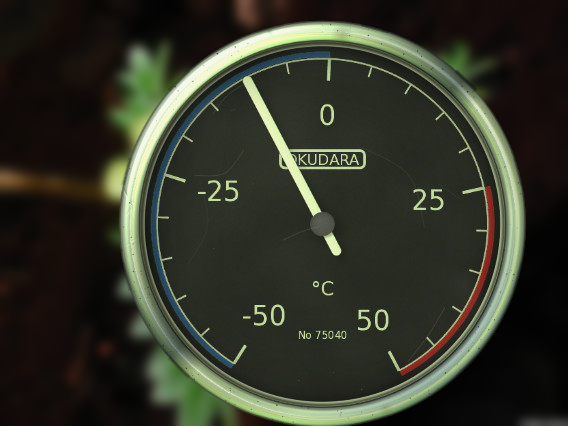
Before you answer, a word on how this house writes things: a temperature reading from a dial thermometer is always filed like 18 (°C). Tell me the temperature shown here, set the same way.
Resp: -10 (°C)
